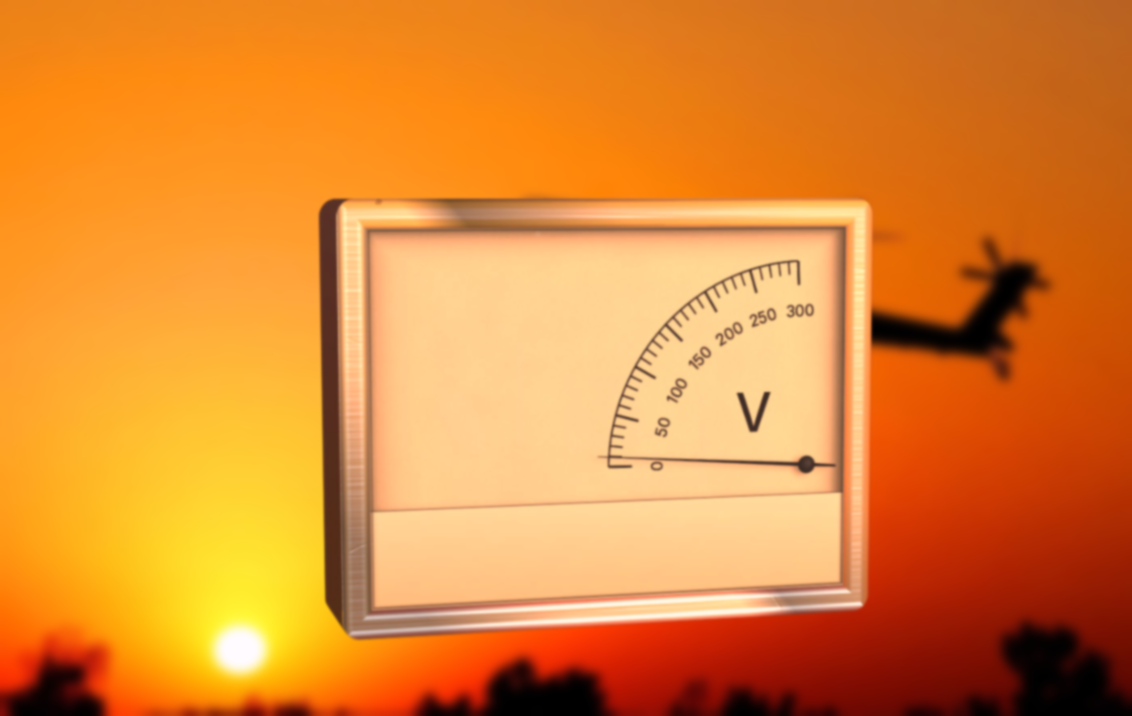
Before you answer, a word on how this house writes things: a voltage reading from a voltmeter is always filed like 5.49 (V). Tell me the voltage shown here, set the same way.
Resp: 10 (V)
